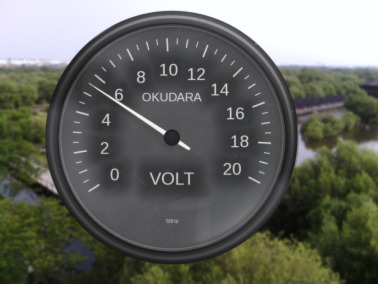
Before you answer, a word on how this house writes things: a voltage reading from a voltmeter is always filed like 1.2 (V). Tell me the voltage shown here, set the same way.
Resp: 5.5 (V)
